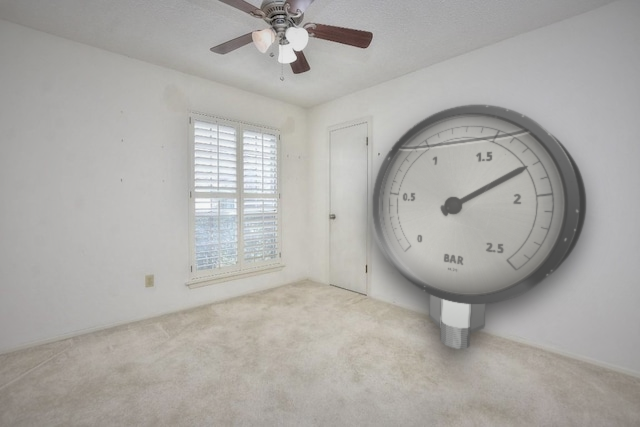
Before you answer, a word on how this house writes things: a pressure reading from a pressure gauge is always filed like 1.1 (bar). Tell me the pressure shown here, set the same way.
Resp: 1.8 (bar)
